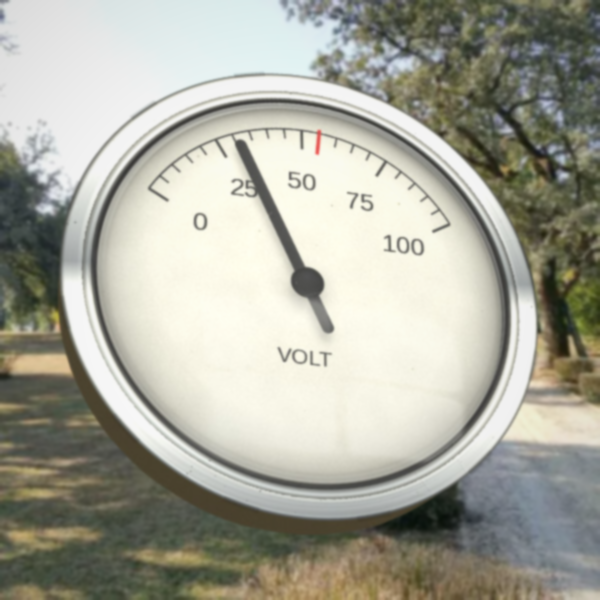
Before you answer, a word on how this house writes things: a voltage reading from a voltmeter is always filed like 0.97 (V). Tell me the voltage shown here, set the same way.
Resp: 30 (V)
